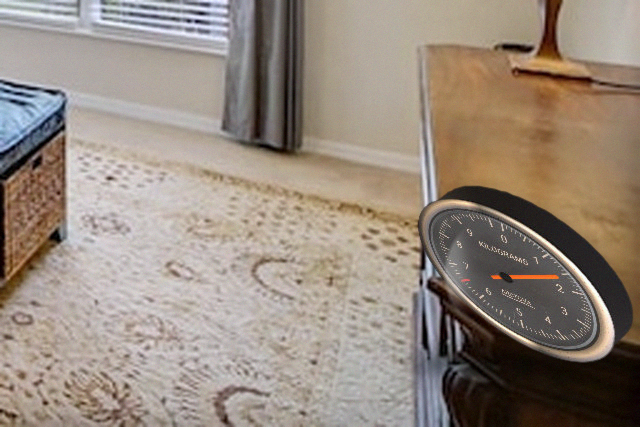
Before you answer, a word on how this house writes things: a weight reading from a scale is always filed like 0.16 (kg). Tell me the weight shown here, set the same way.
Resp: 1.5 (kg)
